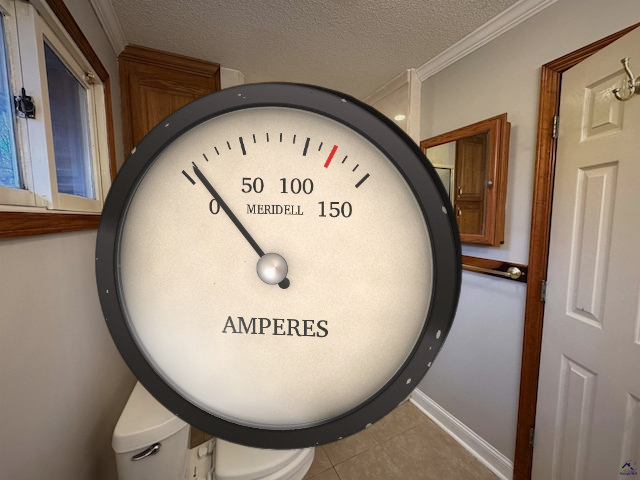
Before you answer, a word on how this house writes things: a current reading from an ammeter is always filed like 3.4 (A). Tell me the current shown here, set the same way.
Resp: 10 (A)
